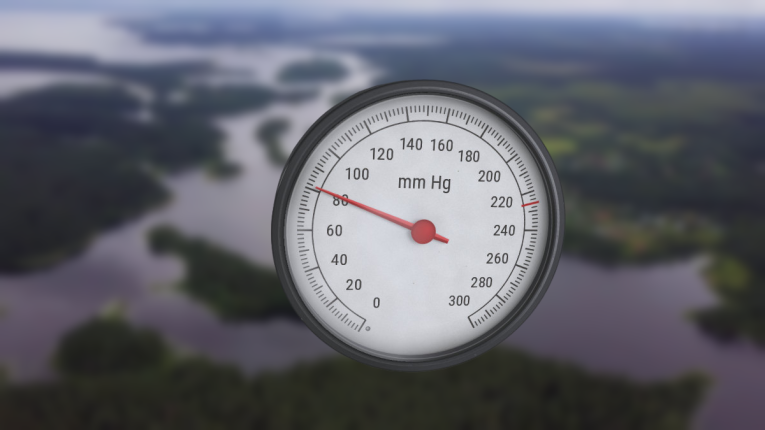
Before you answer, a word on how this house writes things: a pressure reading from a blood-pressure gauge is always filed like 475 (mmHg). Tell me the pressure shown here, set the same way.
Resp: 82 (mmHg)
